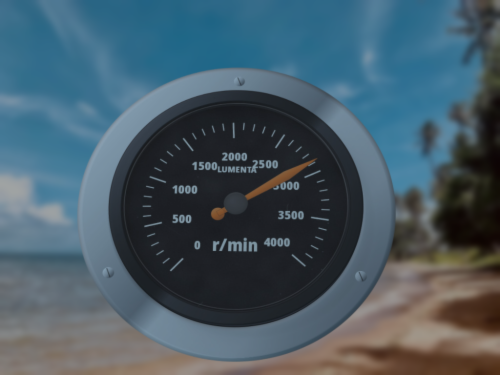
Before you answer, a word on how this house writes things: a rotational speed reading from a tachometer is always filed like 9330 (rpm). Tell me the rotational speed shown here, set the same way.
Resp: 2900 (rpm)
